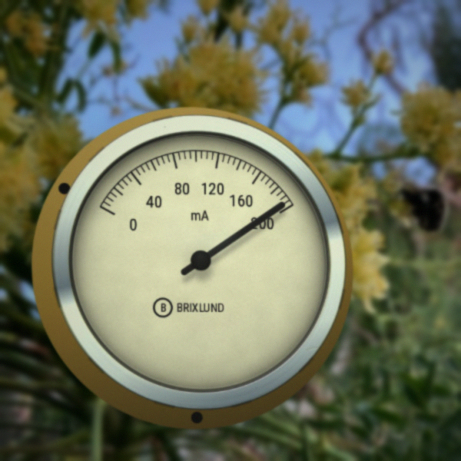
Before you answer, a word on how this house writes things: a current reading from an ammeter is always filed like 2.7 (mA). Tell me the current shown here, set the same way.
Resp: 195 (mA)
